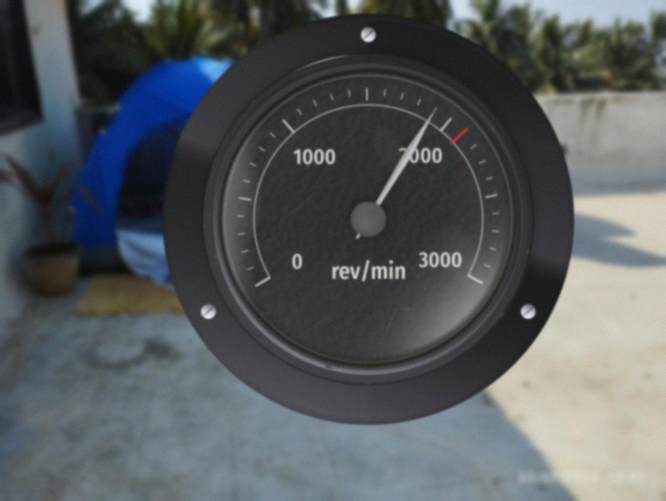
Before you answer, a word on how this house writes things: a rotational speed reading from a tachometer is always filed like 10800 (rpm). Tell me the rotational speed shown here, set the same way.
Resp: 1900 (rpm)
